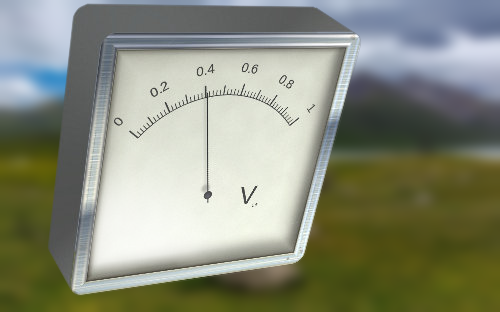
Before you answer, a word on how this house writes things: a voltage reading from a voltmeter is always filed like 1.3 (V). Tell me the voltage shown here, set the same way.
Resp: 0.4 (V)
